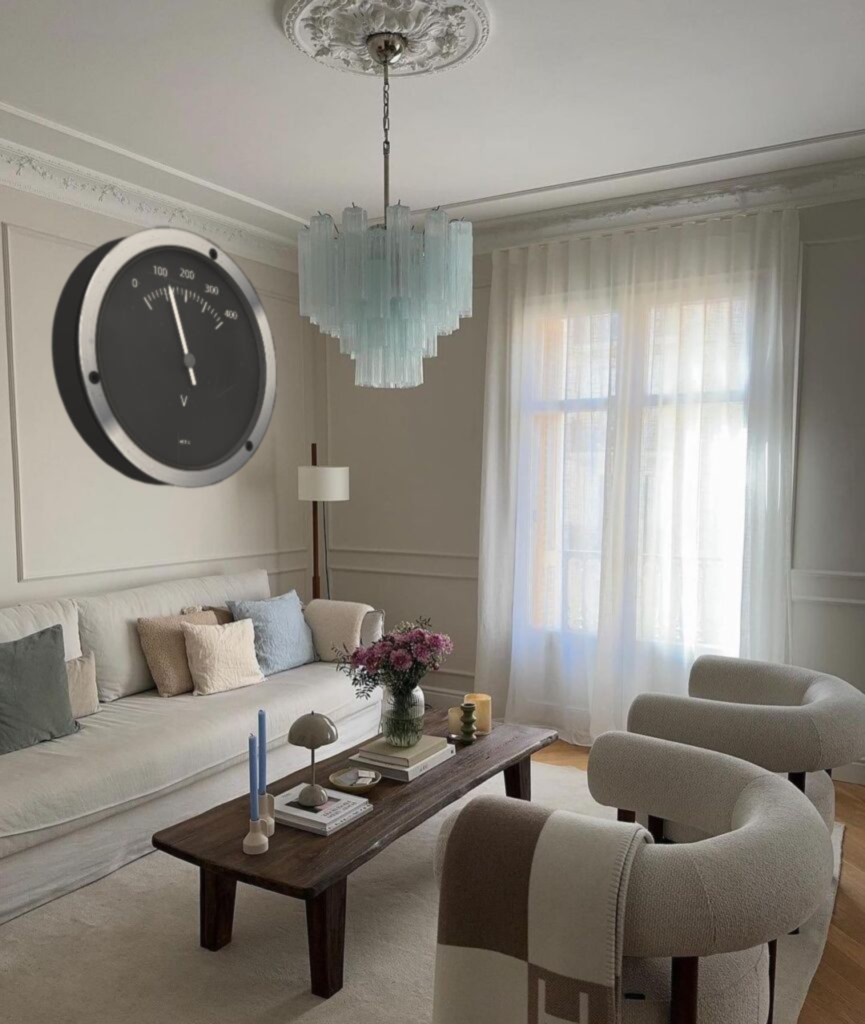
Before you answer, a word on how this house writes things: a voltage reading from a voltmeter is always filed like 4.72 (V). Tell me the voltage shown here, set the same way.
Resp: 100 (V)
